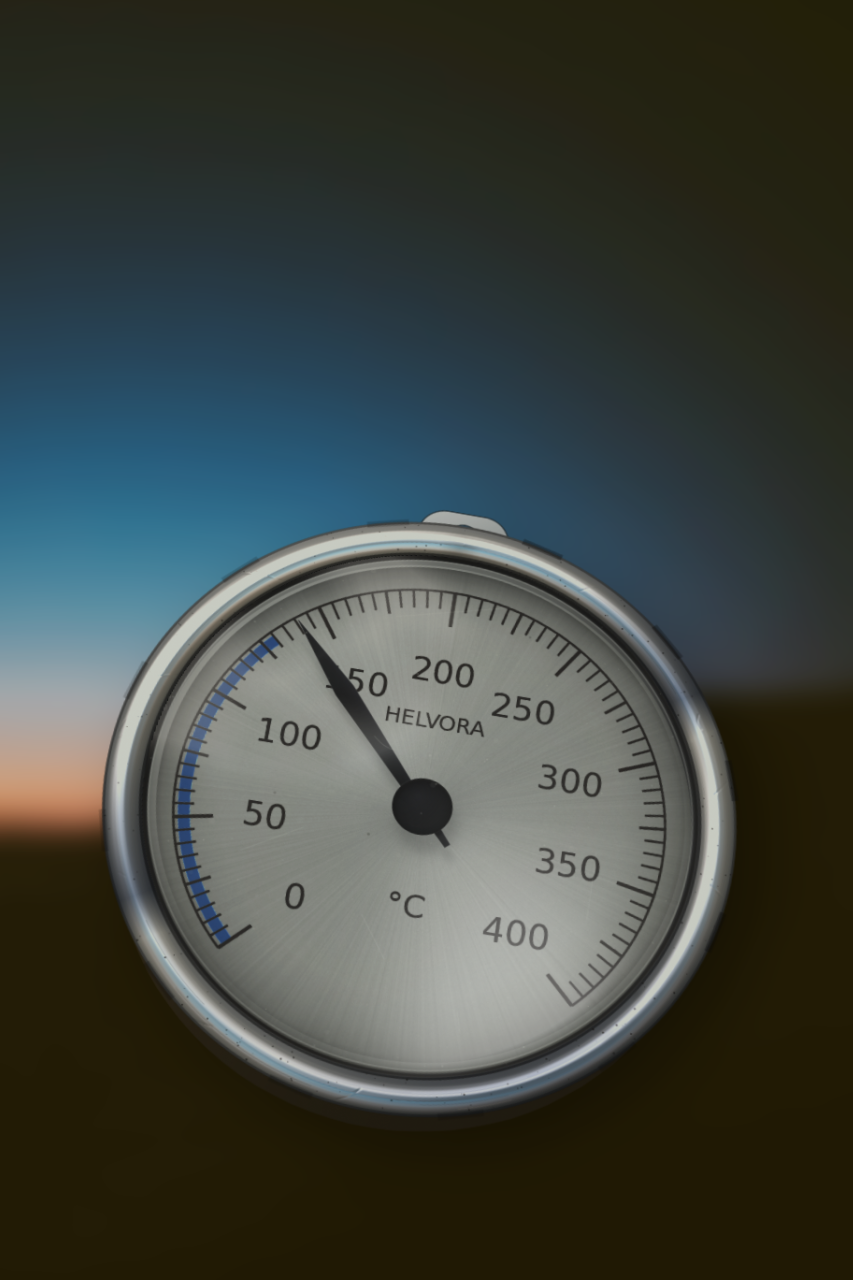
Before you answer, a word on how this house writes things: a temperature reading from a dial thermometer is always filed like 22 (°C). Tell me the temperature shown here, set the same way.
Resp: 140 (°C)
